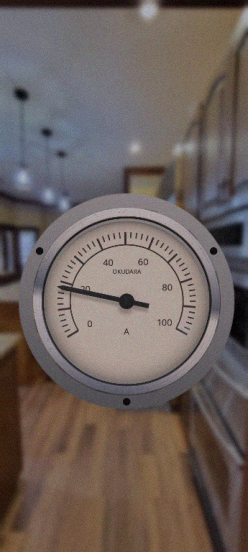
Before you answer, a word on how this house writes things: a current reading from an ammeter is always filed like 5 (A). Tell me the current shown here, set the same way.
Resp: 18 (A)
